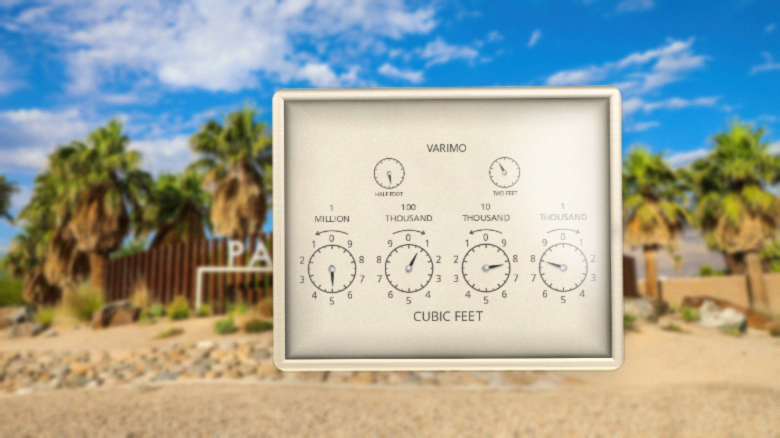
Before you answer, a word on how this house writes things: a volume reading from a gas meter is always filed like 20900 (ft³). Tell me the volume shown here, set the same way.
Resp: 507800 (ft³)
